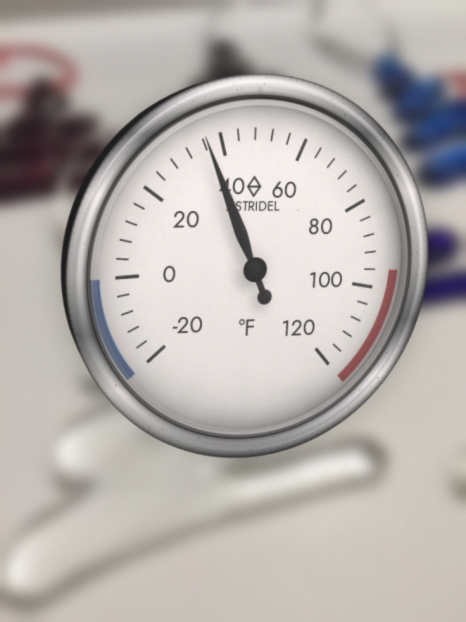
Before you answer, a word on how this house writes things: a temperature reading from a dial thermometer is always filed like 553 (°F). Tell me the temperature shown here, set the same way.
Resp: 36 (°F)
